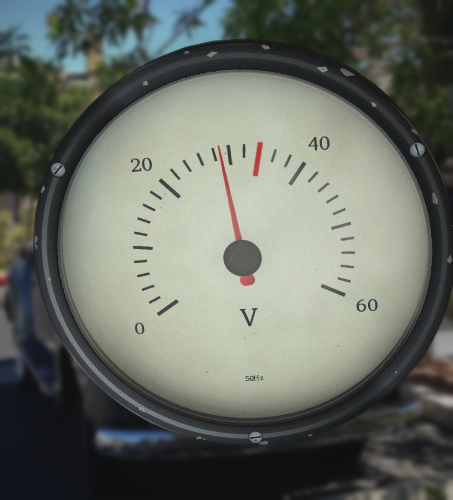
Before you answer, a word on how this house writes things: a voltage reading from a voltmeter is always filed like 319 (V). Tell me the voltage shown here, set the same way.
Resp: 29 (V)
